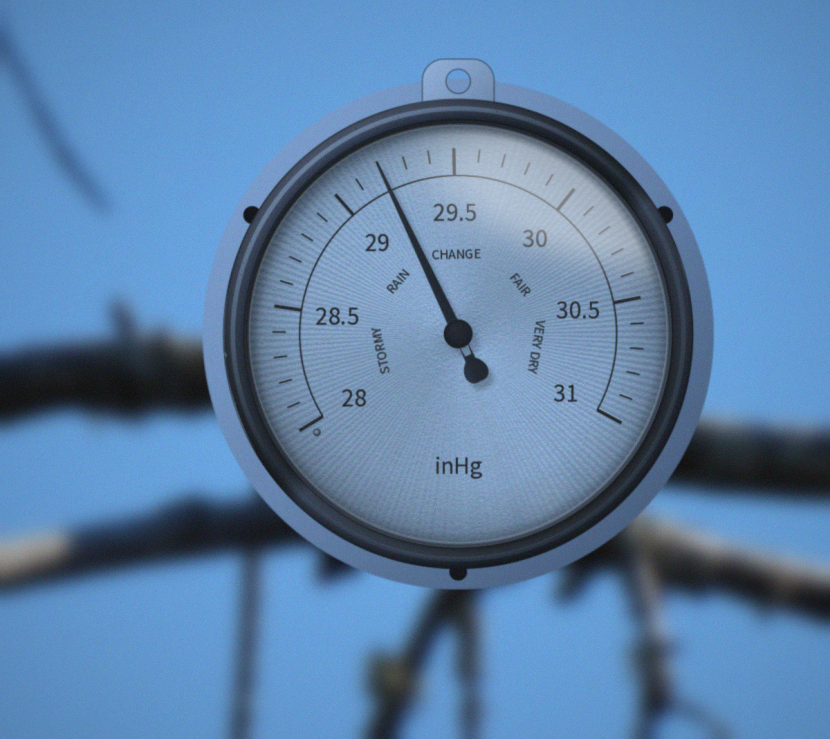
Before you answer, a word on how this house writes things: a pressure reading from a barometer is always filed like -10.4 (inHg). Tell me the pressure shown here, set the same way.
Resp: 29.2 (inHg)
